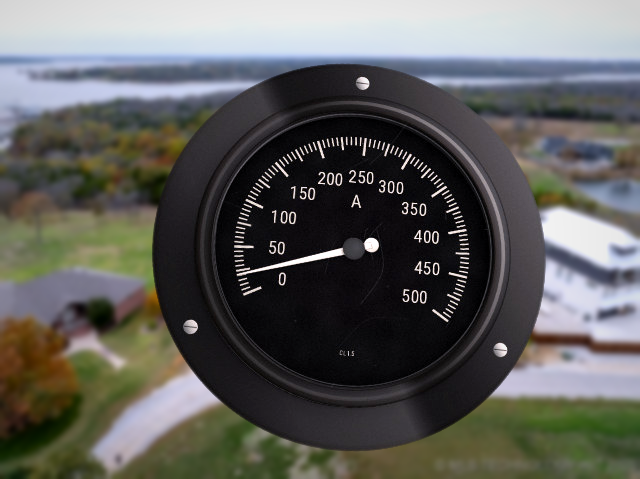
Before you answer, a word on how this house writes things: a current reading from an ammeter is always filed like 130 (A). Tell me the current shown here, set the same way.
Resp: 20 (A)
